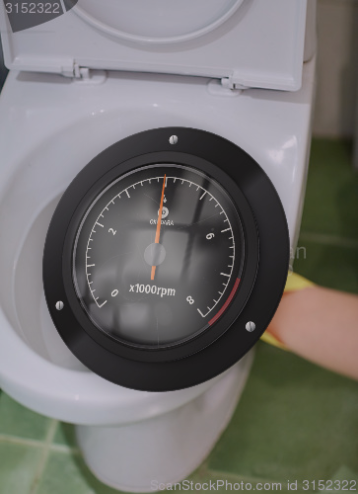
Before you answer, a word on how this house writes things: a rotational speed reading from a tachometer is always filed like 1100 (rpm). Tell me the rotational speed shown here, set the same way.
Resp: 4000 (rpm)
